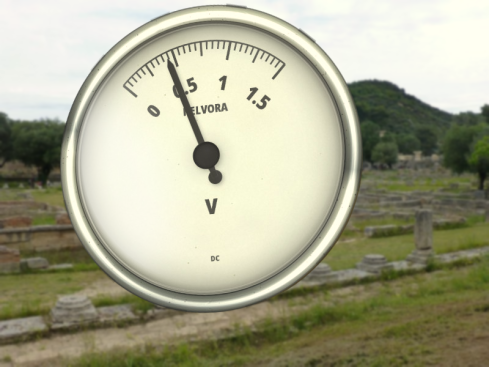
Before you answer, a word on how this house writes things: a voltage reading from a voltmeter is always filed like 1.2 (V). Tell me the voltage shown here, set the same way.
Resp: 0.45 (V)
